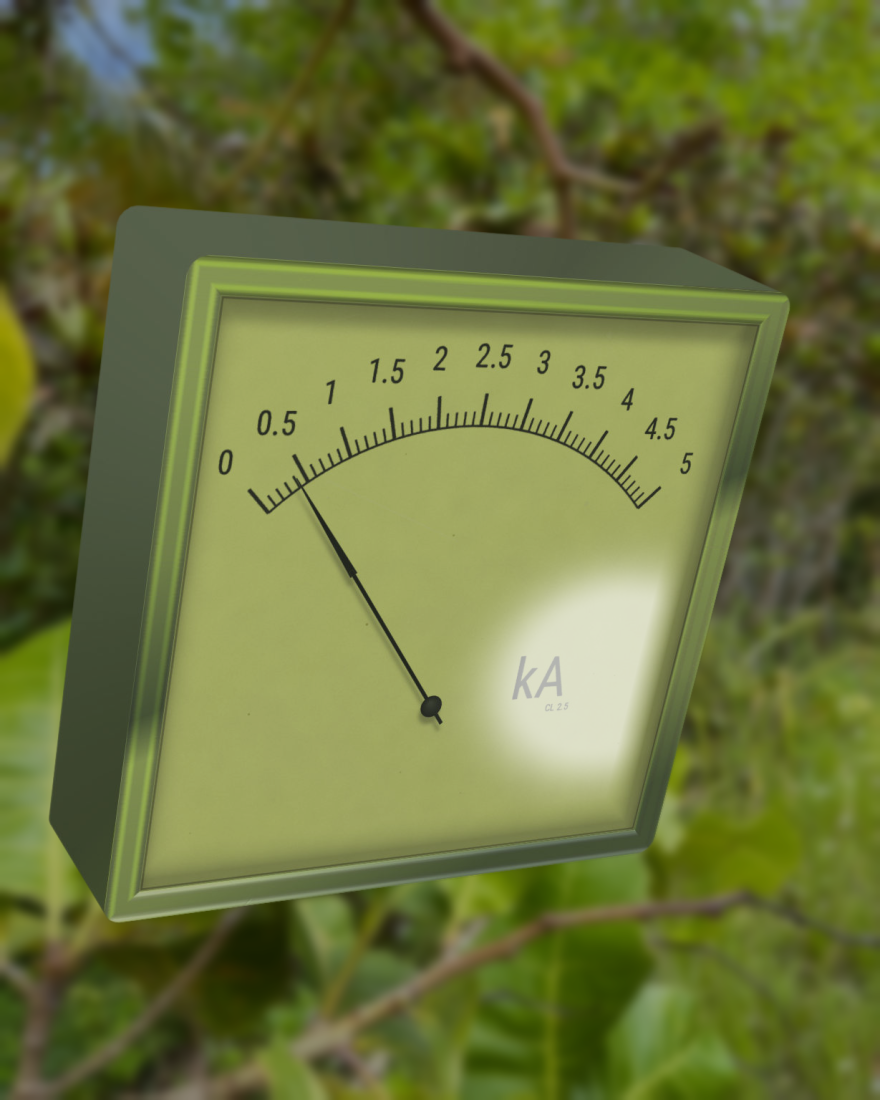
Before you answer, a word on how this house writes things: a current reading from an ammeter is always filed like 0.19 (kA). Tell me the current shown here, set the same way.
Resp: 0.4 (kA)
